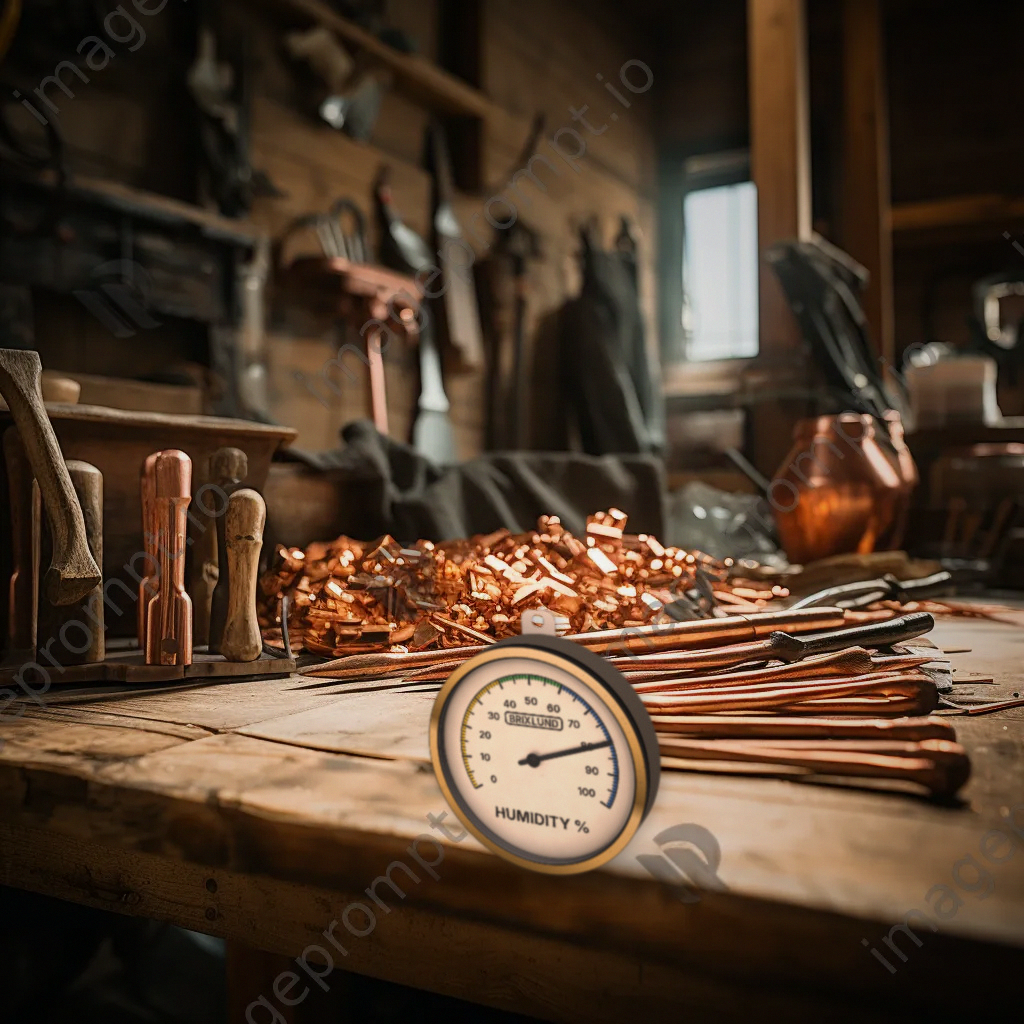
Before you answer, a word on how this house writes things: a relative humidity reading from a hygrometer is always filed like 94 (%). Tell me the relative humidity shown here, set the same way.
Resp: 80 (%)
